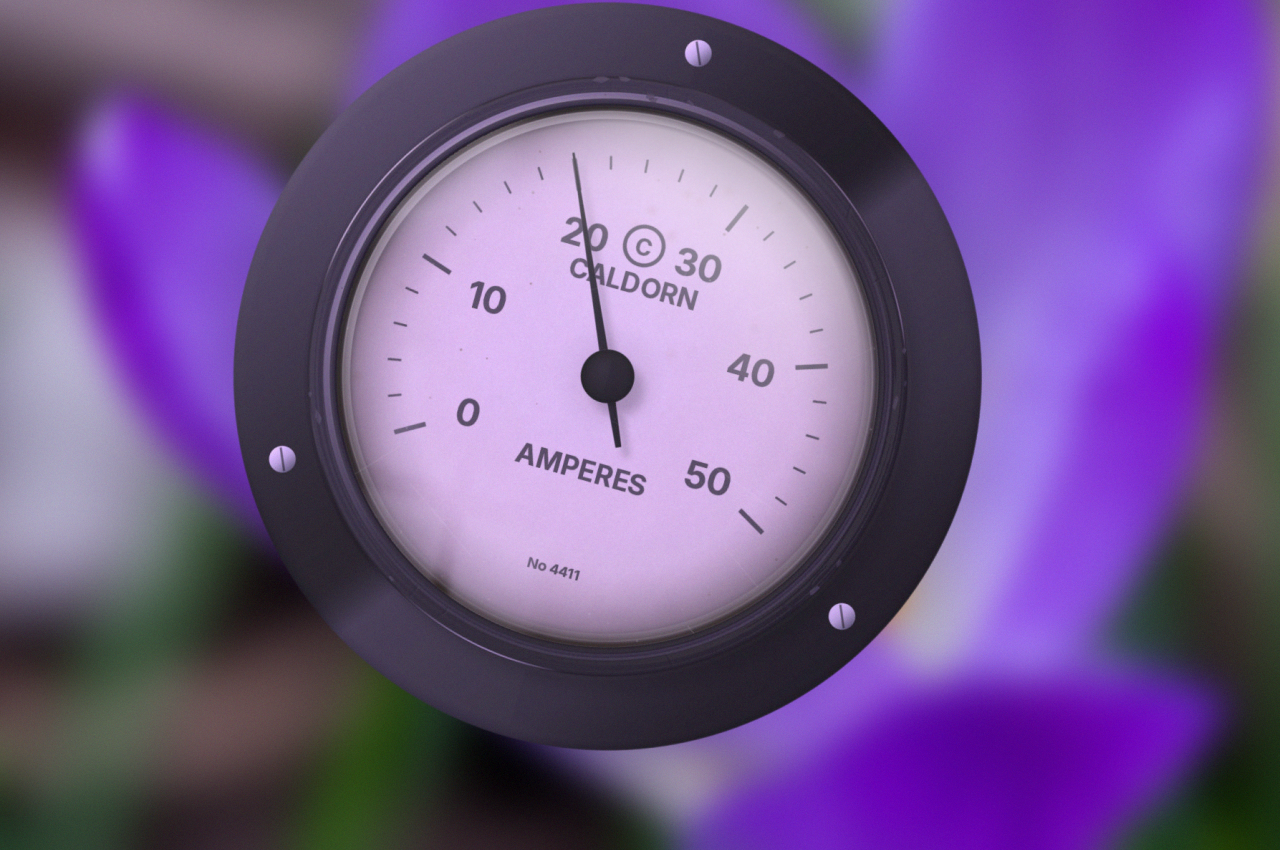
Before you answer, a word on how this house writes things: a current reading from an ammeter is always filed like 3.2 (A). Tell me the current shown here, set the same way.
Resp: 20 (A)
